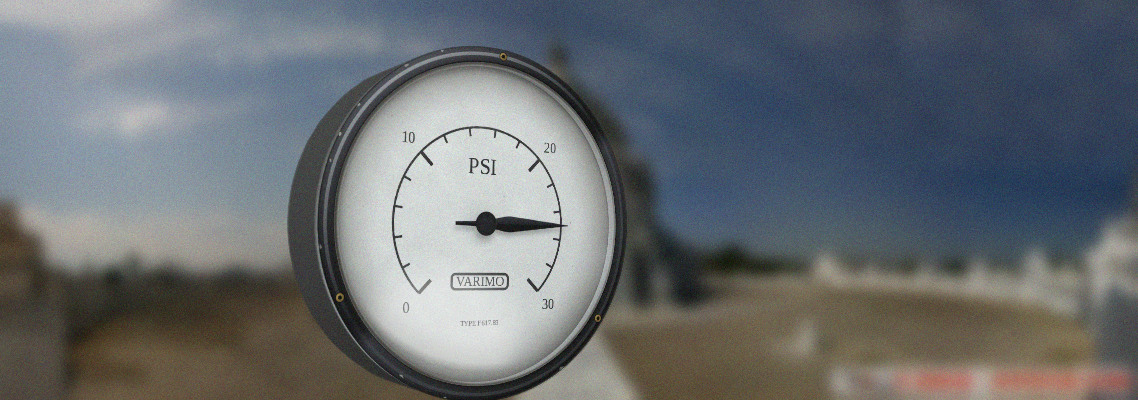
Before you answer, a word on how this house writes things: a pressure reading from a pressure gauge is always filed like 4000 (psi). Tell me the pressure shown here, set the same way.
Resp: 25 (psi)
